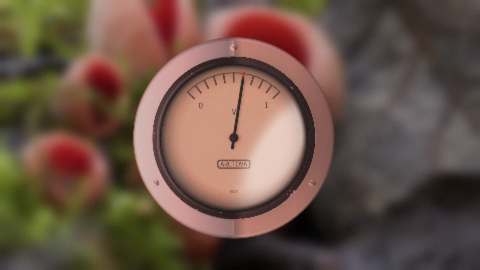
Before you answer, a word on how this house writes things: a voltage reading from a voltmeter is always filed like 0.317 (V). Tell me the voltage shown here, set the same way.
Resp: 0.6 (V)
